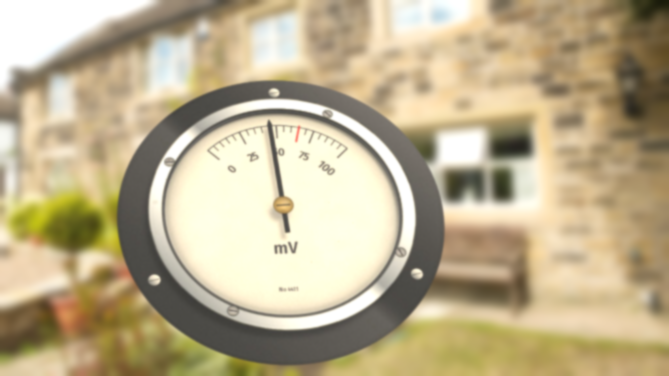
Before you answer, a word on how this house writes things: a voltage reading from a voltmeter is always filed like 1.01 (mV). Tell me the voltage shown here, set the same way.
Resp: 45 (mV)
